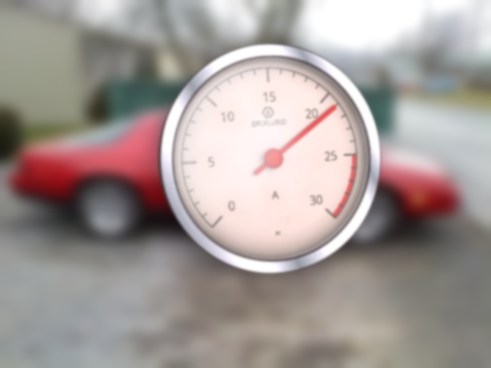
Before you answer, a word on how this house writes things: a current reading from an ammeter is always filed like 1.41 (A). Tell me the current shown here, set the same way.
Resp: 21 (A)
